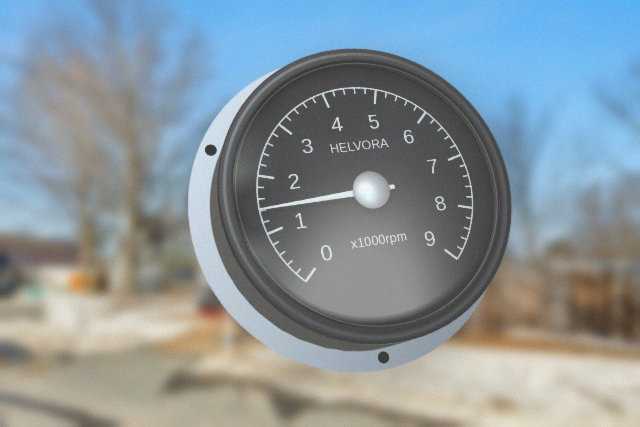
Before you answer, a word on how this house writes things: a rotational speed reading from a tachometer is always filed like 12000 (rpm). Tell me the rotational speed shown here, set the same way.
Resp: 1400 (rpm)
